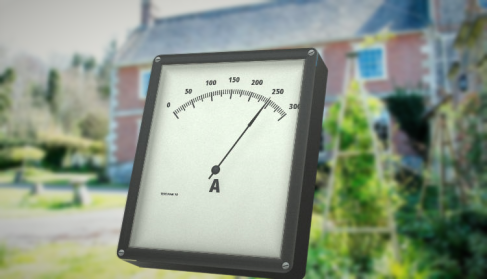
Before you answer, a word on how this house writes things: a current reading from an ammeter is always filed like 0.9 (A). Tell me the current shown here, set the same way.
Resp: 250 (A)
